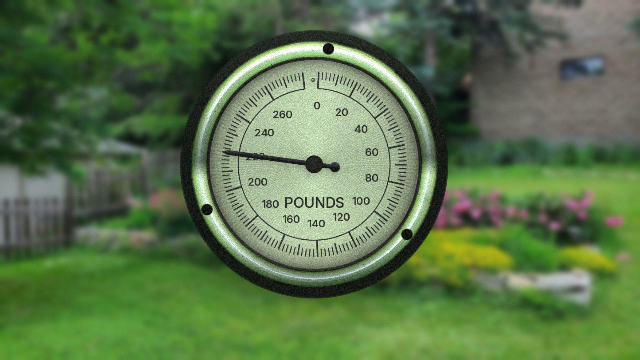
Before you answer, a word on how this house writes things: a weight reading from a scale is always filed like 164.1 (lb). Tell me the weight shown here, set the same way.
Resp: 220 (lb)
